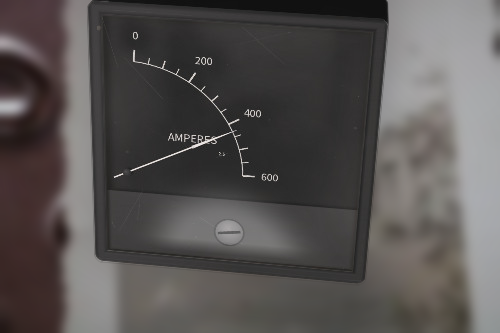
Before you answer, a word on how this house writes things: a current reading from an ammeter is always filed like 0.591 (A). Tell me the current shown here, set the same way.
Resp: 425 (A)
